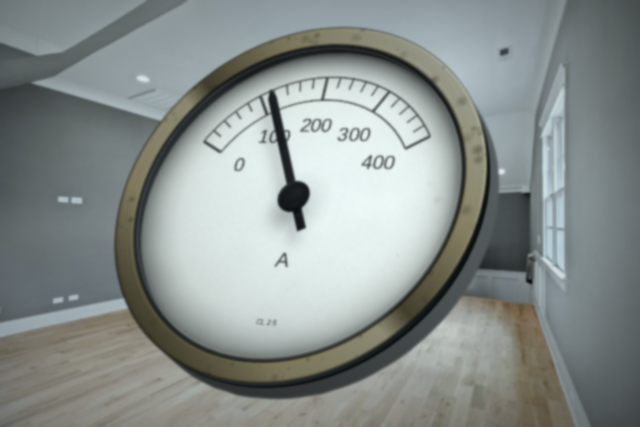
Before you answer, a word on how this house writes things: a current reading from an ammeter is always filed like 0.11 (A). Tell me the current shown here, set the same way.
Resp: 120 (A)
